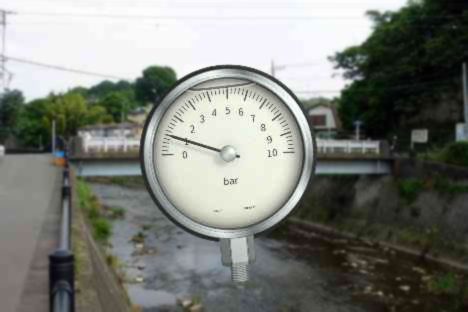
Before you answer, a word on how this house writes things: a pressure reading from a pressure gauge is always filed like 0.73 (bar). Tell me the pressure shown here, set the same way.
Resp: 1 (bar)
